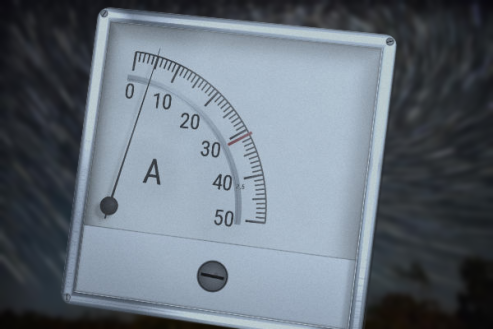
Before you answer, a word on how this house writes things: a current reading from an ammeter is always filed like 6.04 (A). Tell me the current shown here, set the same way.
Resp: 5 (A)
